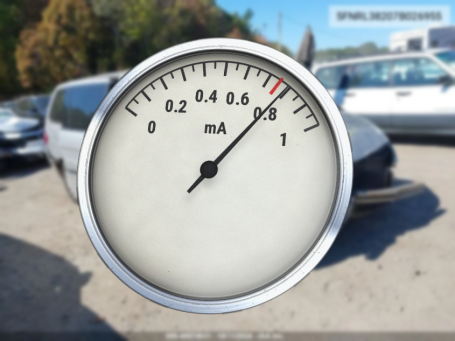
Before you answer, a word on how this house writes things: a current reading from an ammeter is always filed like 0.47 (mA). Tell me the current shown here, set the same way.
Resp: 0.8 (mA)
